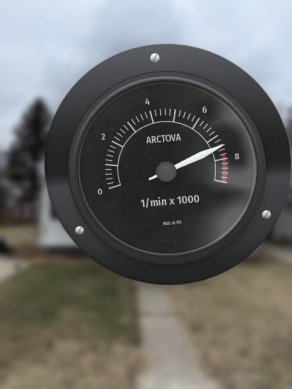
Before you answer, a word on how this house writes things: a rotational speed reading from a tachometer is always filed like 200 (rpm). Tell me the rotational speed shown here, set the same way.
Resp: 7400 (rpm)
